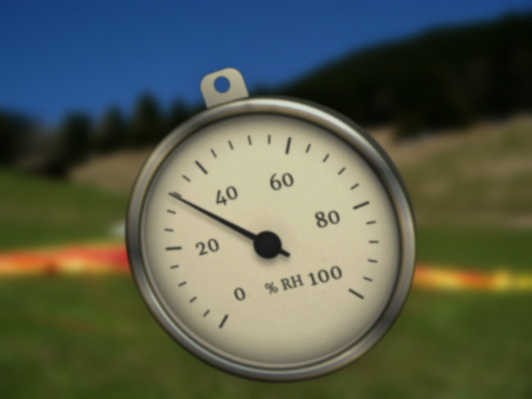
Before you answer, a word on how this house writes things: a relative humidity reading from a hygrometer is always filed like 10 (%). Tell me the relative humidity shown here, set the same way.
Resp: 32 (%)
